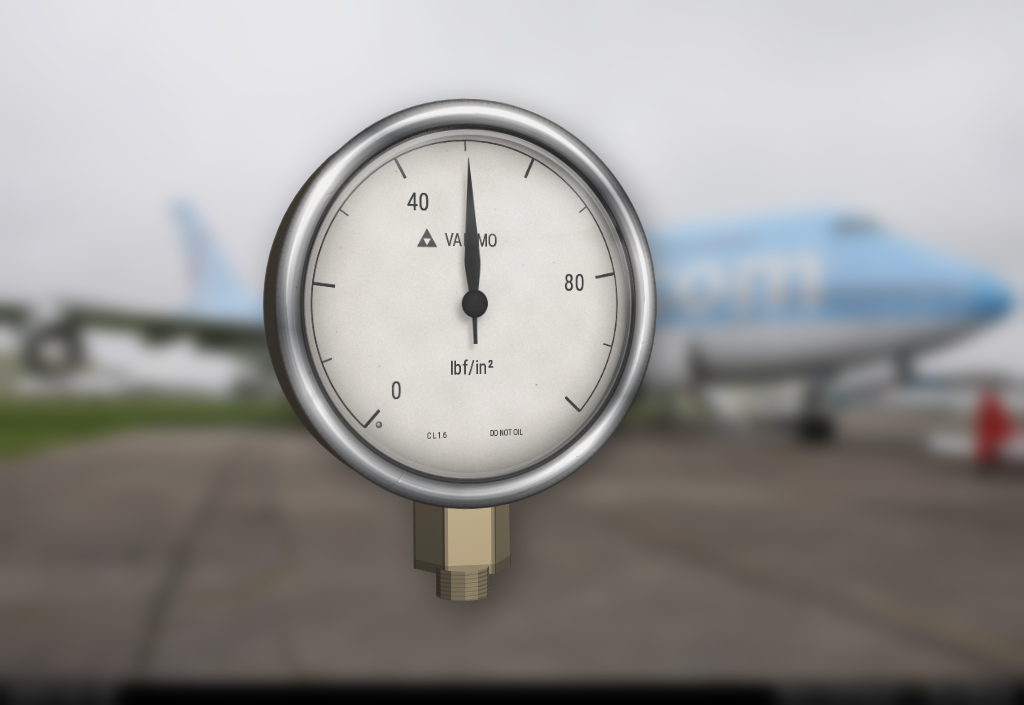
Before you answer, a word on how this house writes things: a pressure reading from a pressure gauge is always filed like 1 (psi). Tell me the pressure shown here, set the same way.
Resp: 50 (psi)
